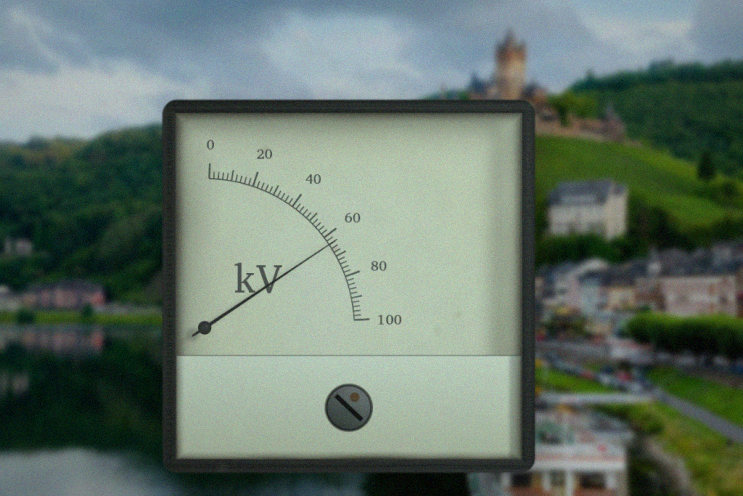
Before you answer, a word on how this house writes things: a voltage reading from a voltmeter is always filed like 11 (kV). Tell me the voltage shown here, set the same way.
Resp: 64 (kV)
